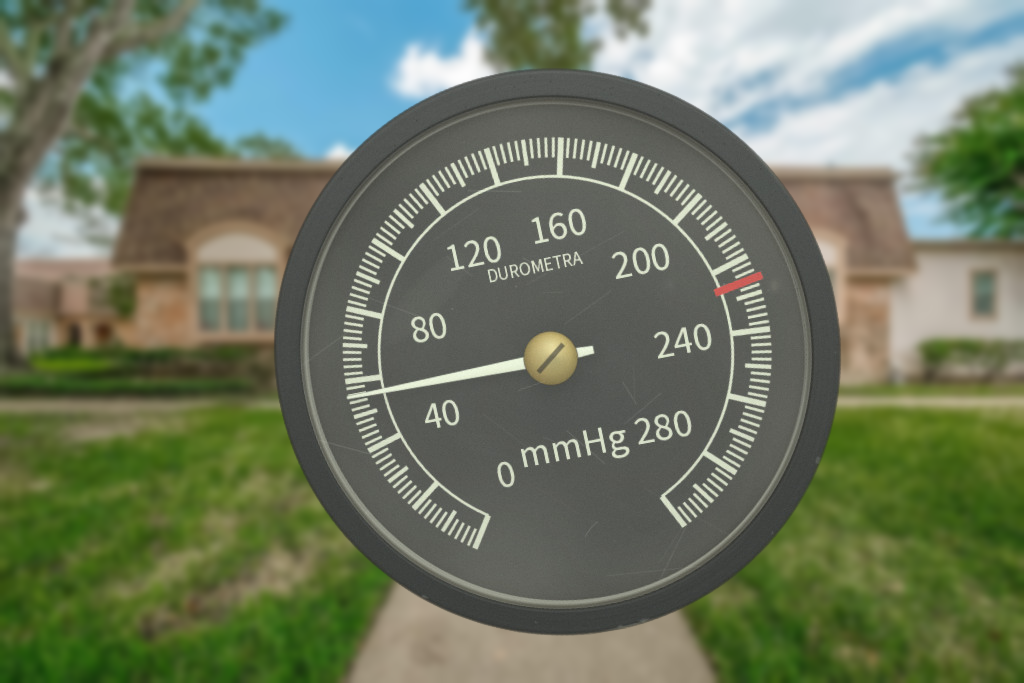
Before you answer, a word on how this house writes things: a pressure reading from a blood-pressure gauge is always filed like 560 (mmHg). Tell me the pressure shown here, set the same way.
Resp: 56 (mmHg)
